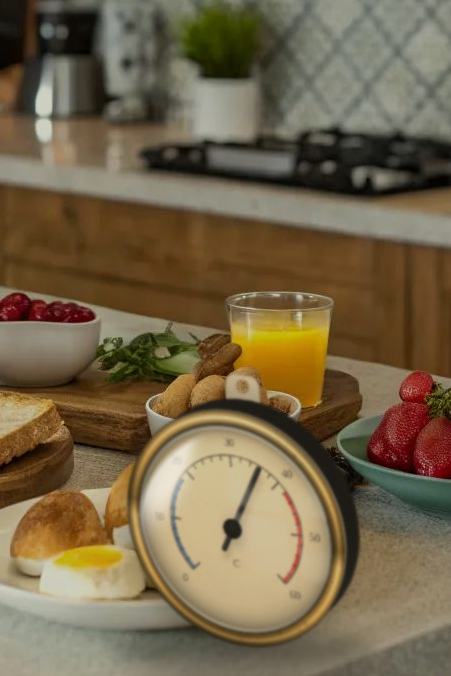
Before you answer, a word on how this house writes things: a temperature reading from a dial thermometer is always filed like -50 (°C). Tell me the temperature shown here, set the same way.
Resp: 36 (°C)
